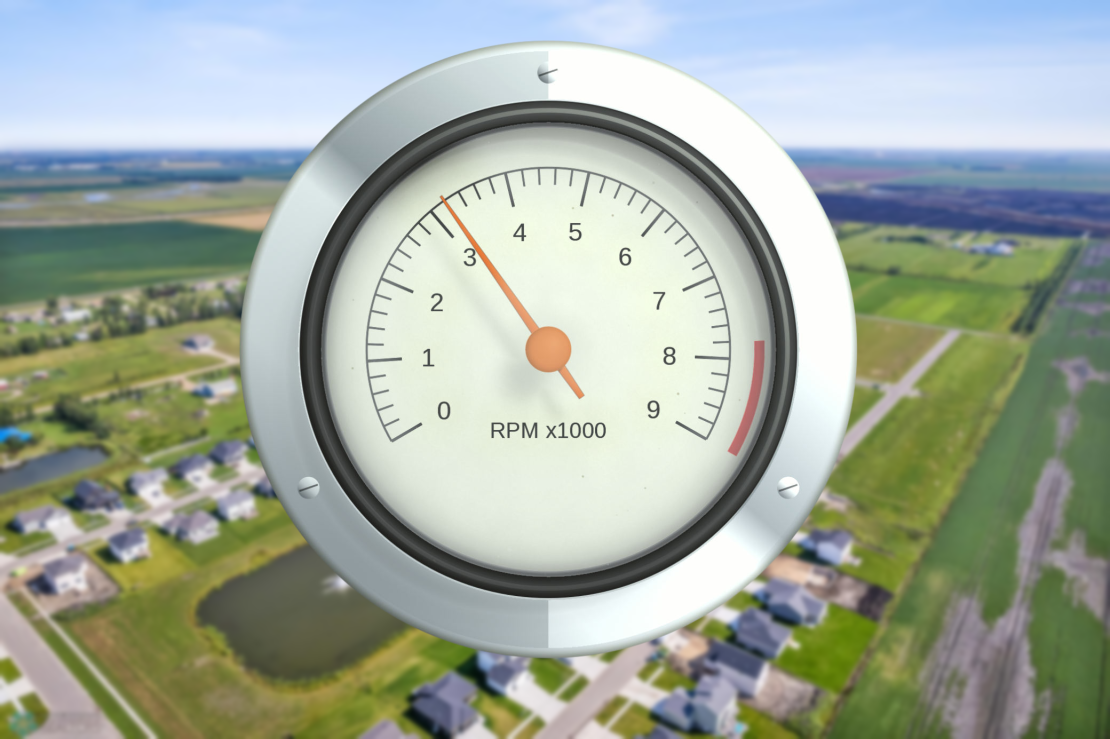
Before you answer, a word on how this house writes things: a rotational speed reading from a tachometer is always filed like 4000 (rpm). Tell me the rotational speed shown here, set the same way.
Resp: 3200 (rpm)
